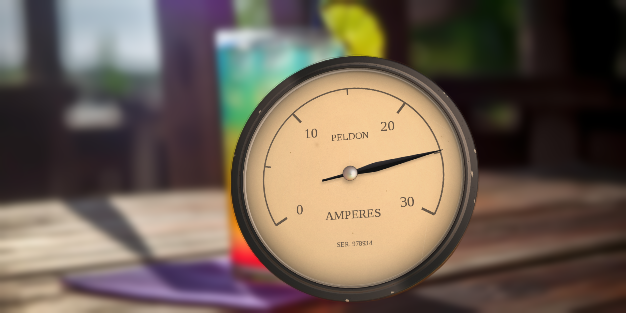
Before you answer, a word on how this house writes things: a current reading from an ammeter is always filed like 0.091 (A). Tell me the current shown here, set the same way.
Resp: 25 (A)
